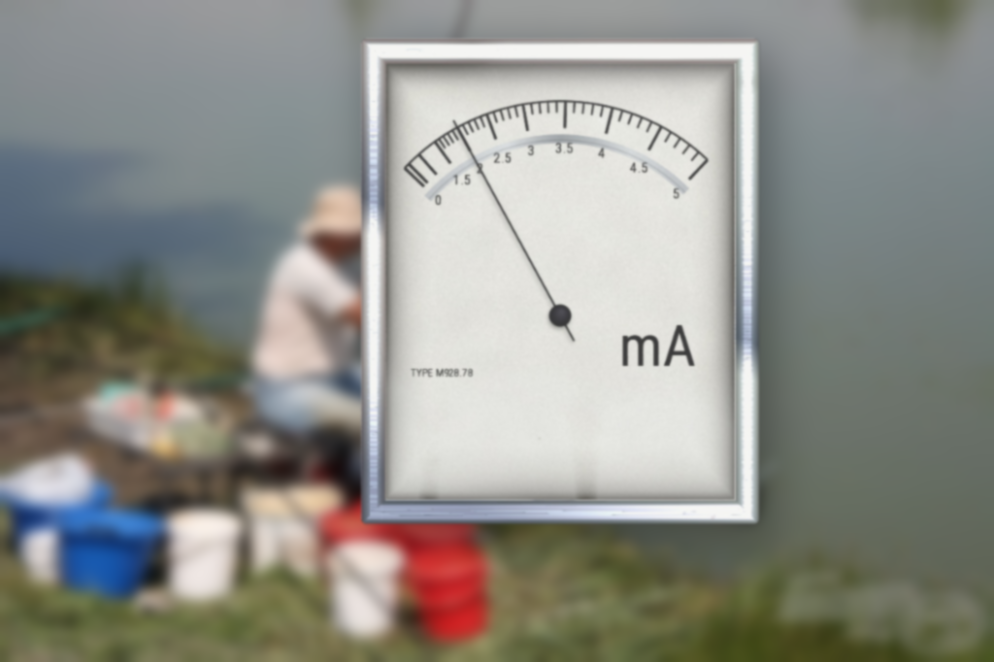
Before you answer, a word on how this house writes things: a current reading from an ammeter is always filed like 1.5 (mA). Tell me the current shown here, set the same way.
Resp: 2 (mA)
